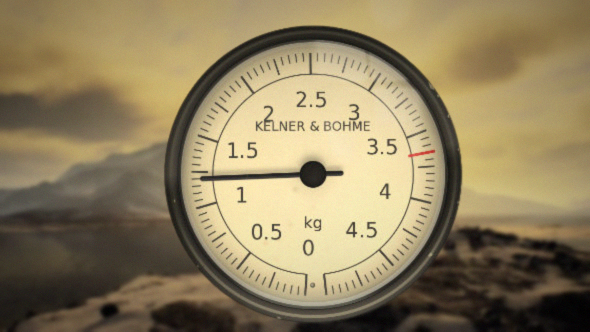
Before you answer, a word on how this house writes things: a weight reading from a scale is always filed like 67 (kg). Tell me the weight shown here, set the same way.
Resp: 1.2 (kg)
